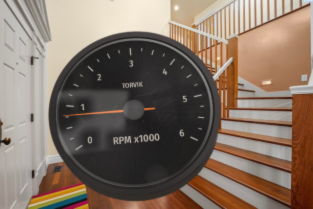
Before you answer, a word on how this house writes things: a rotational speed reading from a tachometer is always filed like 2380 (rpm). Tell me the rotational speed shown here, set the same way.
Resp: 750 (rpm)
